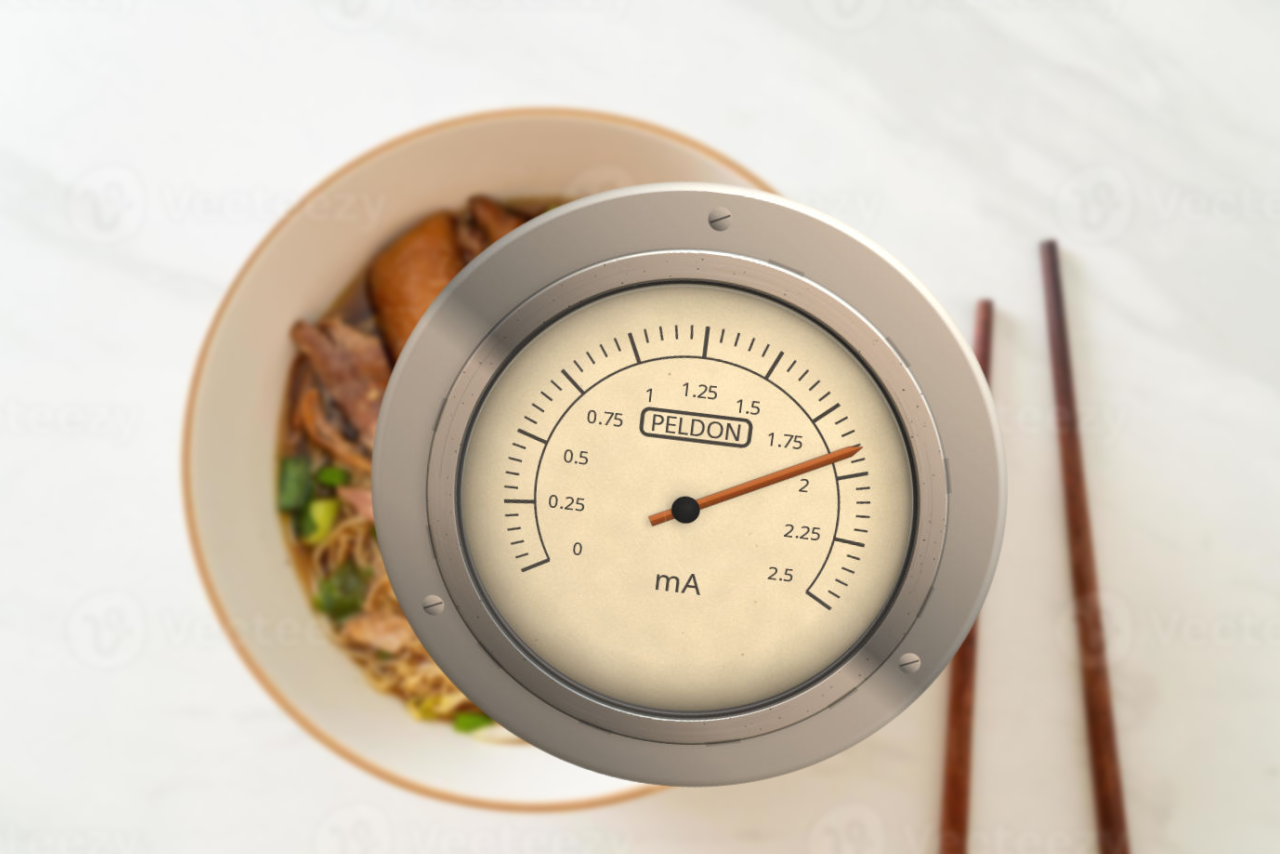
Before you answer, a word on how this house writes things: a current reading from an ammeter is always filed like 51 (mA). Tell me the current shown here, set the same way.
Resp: 1.9 (mA)
